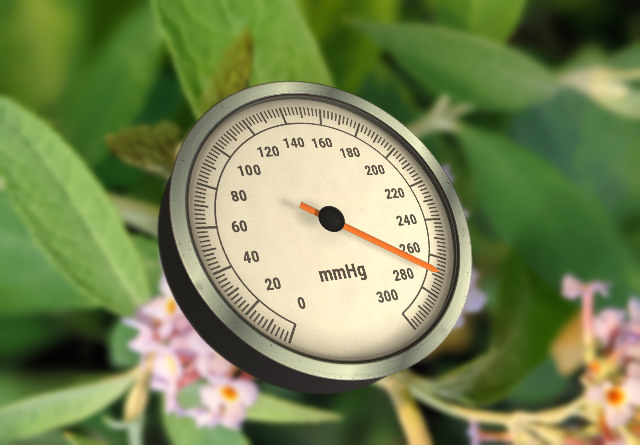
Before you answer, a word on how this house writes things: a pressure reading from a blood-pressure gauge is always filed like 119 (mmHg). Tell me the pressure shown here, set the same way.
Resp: 270 (mmHg)
